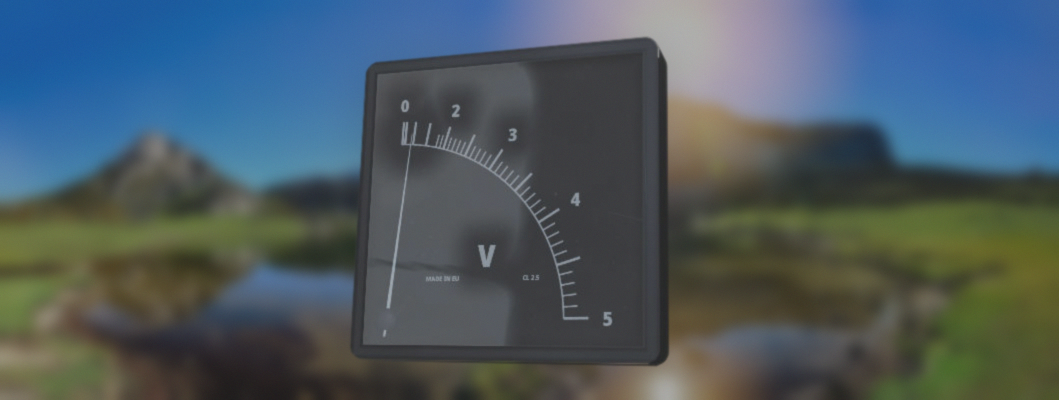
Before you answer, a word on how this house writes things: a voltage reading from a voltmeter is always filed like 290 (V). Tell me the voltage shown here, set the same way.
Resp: 1 (V)
